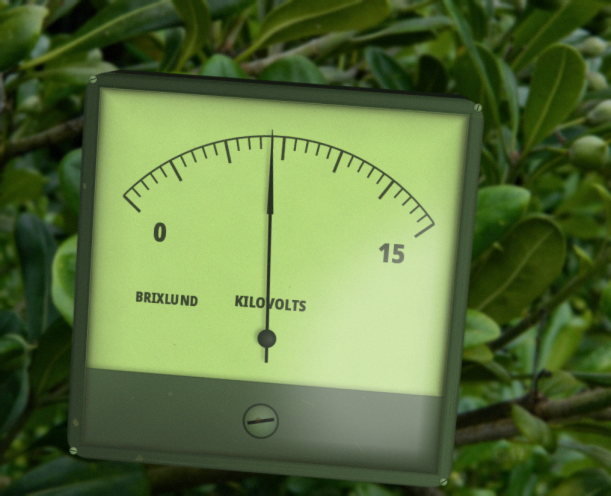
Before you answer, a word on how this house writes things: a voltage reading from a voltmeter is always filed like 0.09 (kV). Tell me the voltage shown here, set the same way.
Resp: 7 (kV)
